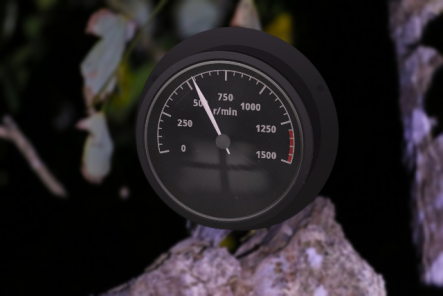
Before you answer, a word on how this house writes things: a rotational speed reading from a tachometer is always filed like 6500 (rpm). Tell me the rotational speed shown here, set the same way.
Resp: 550 (rpm)
